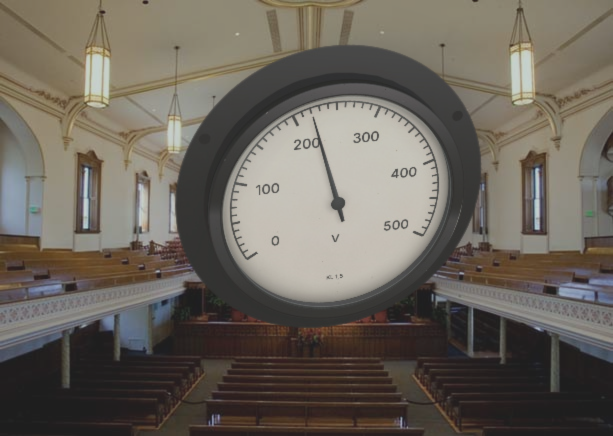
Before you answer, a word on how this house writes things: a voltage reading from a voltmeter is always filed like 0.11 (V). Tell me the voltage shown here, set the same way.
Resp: 220 (V)
